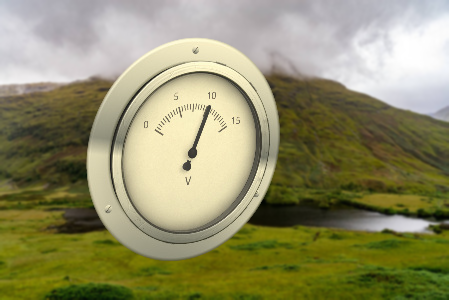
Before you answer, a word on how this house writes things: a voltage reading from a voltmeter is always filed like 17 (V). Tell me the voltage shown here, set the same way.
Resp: 10 (V)
